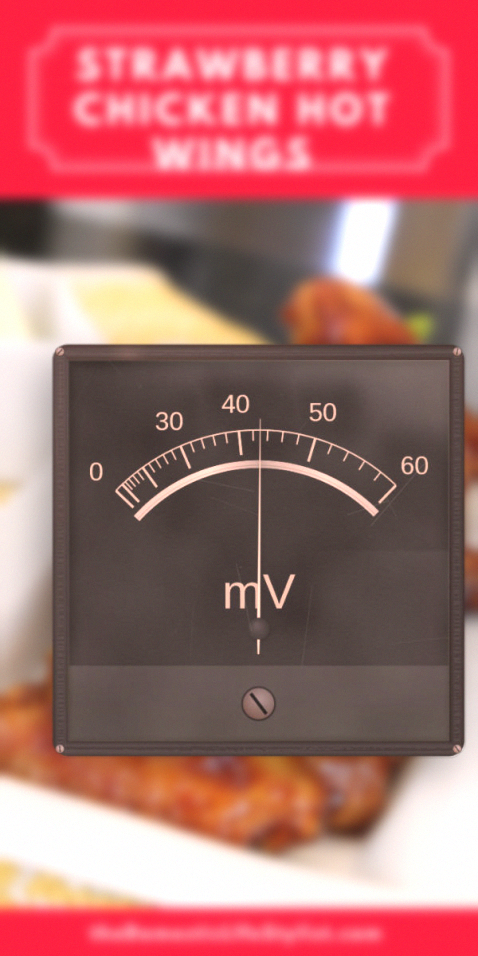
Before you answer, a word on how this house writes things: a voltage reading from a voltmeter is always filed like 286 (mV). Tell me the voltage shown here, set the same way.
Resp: 43 (mV)
